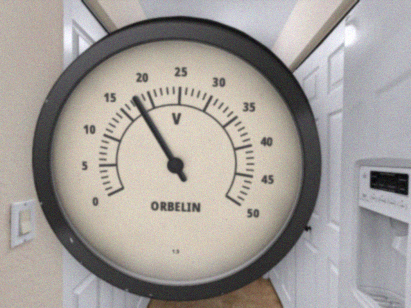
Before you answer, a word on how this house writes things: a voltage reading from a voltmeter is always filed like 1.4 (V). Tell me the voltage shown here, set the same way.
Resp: 18 (V)
